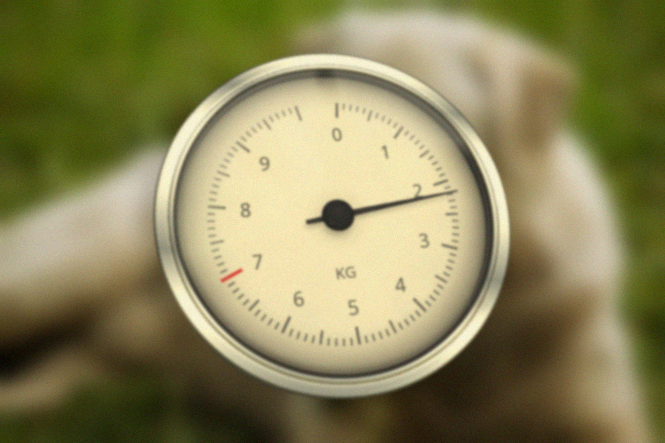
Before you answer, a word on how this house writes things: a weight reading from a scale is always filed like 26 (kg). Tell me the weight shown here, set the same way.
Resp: 2.2 (kg)
